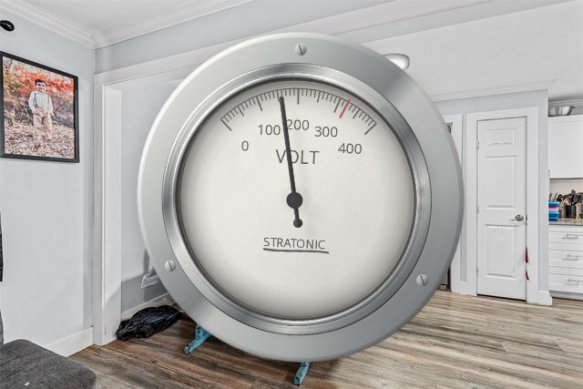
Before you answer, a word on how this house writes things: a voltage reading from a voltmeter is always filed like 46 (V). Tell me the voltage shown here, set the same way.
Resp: 160 (V)
